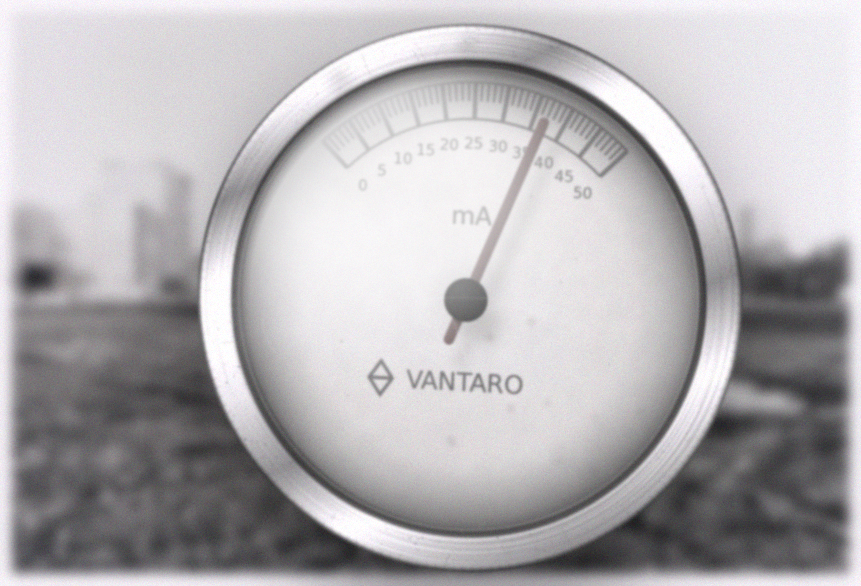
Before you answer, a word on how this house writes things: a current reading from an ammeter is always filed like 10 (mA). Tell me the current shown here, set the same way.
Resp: 37 (mA)
